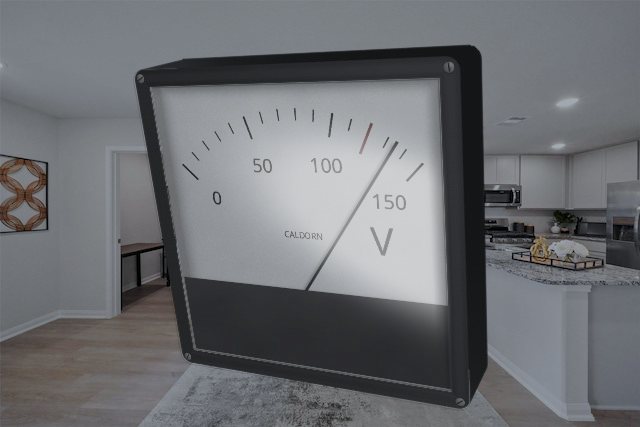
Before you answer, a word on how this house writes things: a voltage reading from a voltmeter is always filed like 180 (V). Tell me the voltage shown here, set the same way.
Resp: 135 (V)
